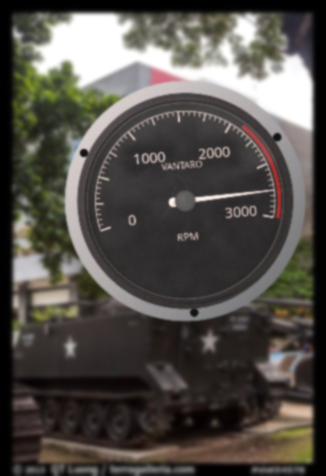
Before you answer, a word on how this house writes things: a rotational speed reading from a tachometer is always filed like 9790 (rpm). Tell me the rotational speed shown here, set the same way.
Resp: 2750 (rpm)
